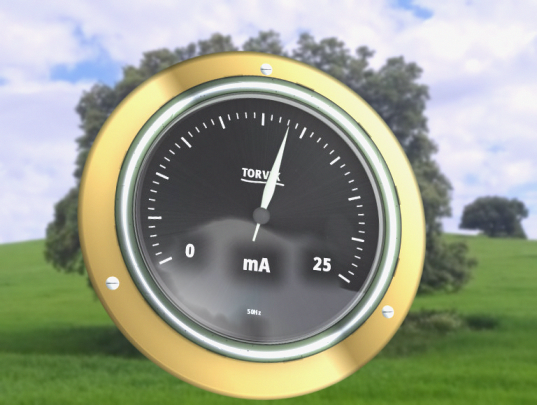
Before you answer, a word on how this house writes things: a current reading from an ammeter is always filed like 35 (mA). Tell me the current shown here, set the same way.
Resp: 14 (mA)
